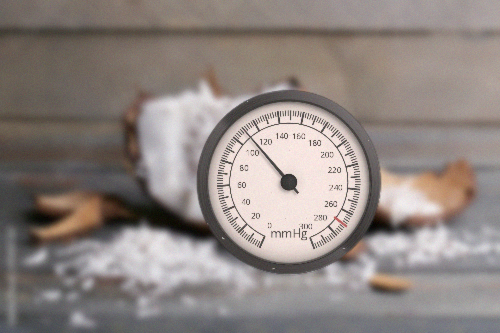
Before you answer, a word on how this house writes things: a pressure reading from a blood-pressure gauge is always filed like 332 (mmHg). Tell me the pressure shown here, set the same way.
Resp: 110 (mmHg)
